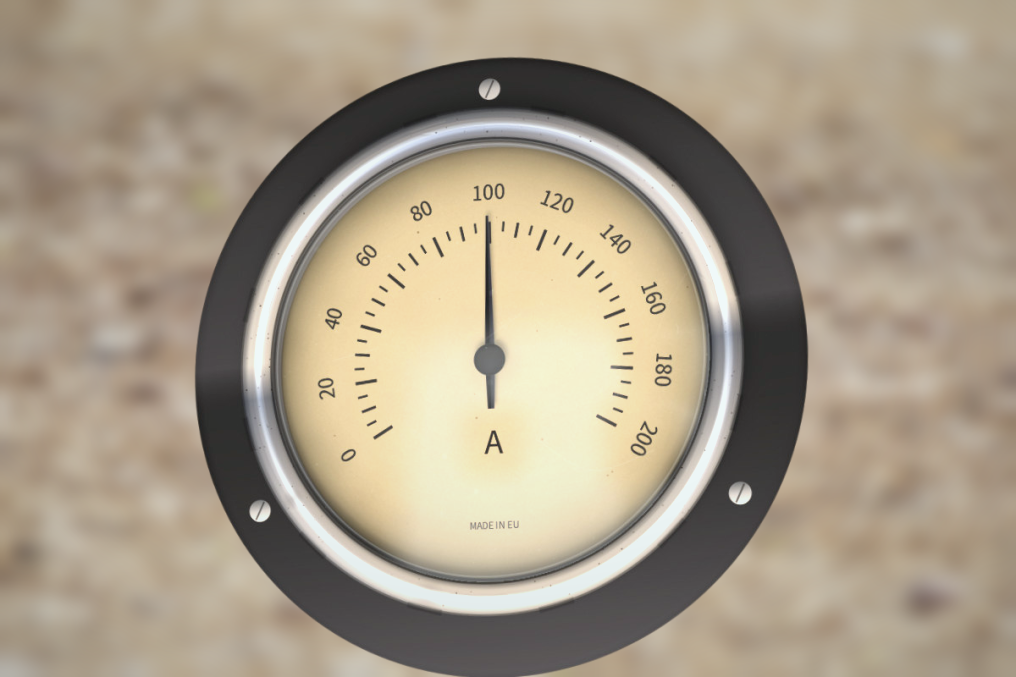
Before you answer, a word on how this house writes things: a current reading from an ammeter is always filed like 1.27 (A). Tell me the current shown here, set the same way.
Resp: 100 (A)
